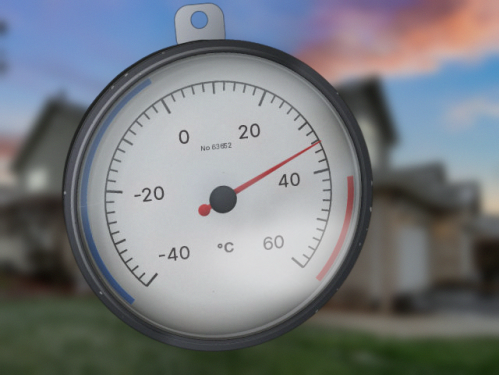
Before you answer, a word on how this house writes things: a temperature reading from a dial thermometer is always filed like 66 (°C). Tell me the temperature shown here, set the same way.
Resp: 34 (°C)
